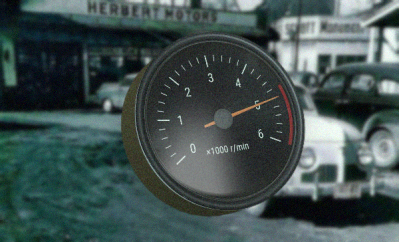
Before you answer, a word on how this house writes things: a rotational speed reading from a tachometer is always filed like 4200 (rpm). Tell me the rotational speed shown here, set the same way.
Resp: 5000 (rpm)
